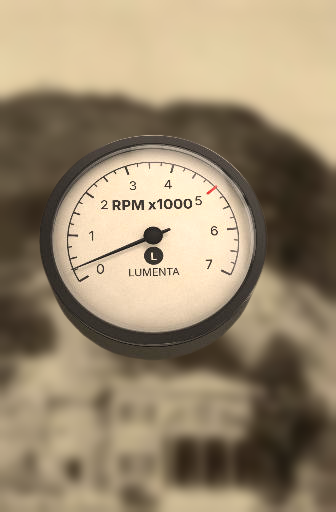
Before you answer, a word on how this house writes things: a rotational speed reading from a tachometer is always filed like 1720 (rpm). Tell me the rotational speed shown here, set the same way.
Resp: 250 (rpm)
